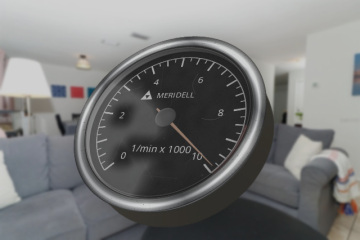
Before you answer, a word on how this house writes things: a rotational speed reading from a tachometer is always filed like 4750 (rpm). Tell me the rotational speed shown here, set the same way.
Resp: 9875 (rpm)
